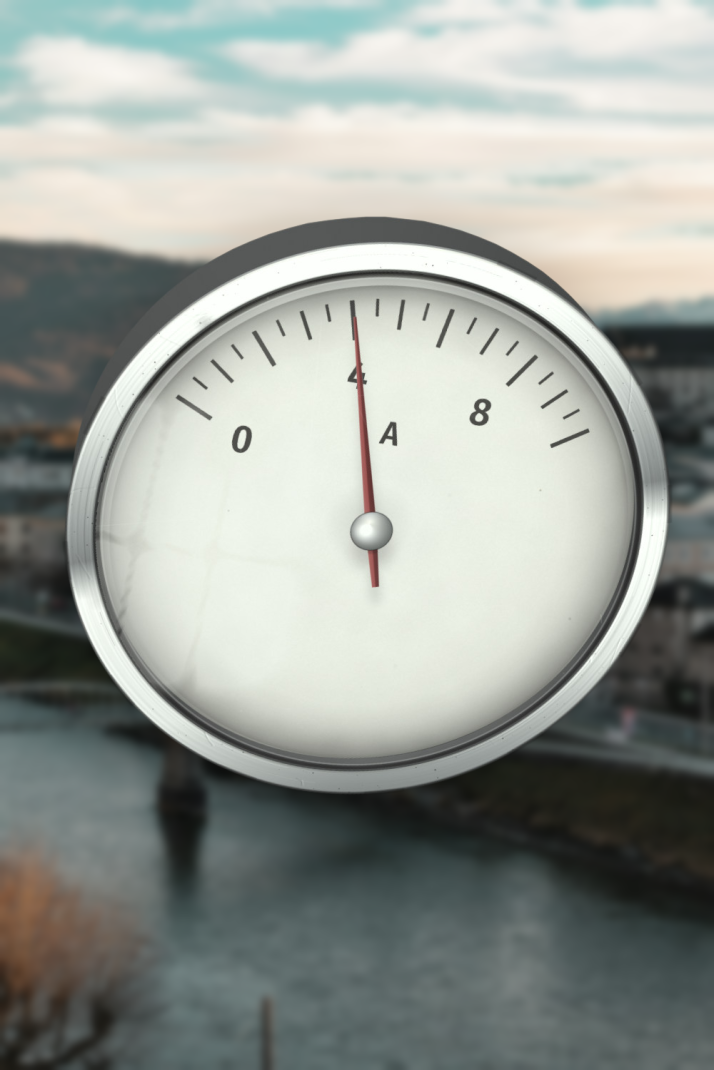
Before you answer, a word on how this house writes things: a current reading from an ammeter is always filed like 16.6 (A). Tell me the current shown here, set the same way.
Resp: 4 (A)
